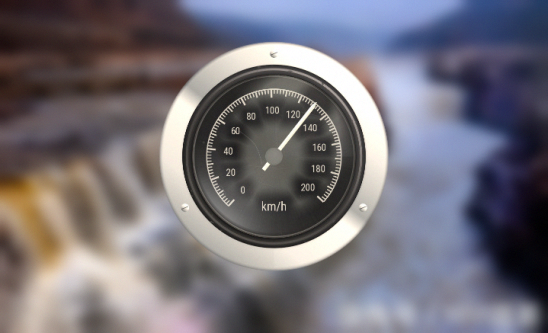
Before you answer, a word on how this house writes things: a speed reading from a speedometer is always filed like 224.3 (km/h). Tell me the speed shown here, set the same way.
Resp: 130 (km/h)
